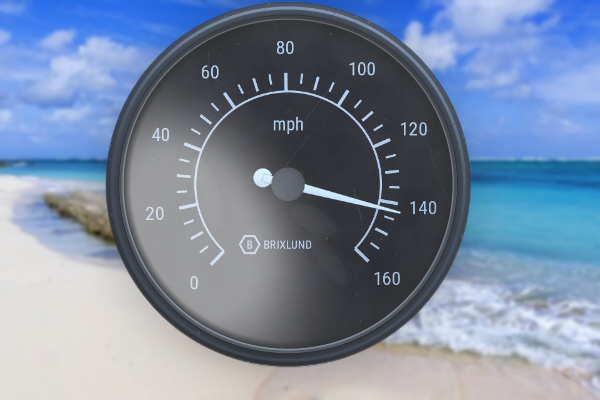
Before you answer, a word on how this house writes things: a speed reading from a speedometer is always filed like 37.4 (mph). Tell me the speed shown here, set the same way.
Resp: 142.5 (mph)
